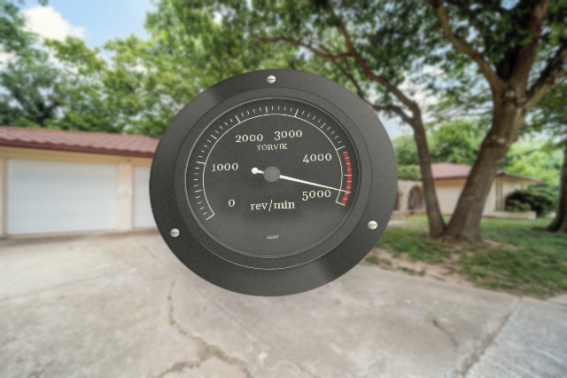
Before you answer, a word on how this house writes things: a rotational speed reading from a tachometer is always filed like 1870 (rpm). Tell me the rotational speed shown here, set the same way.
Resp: 4800 (rpm)
